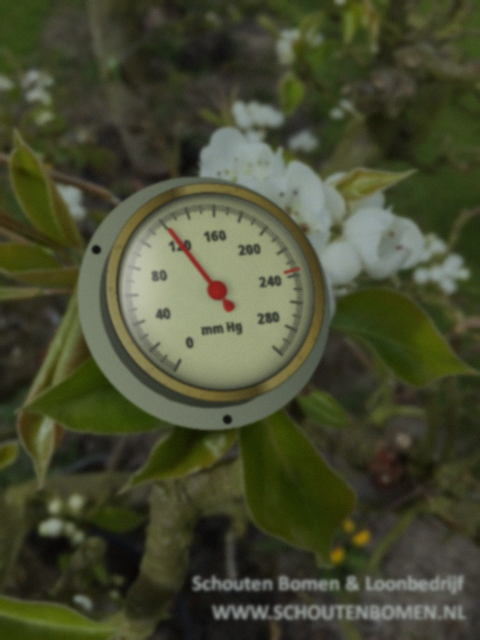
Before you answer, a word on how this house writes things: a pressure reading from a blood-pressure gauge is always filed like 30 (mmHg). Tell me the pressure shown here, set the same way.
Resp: 120 (mmHg)
